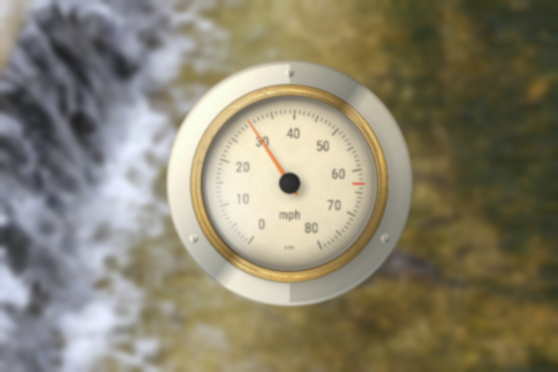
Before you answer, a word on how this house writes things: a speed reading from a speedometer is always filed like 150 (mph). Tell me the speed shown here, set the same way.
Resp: 30 (mph)
